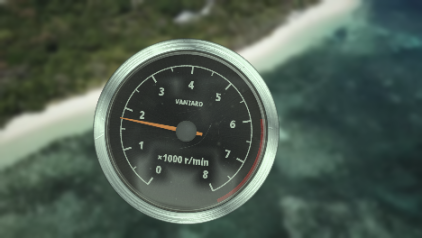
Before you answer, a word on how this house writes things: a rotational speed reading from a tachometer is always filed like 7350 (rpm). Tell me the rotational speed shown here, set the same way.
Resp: 1750 (rpm)
